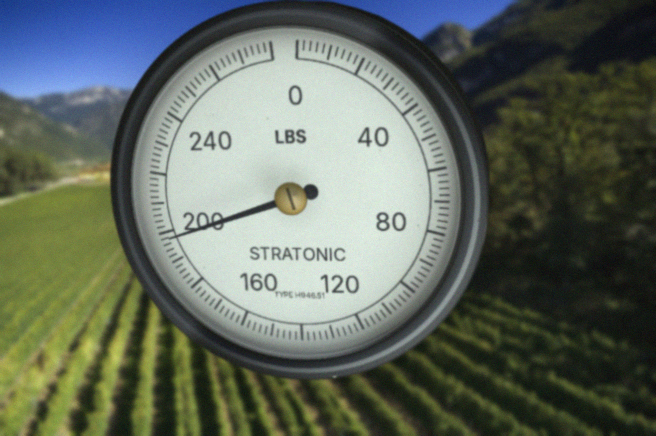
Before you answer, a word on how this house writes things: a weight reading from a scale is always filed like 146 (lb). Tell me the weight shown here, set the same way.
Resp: 198 (lb)
